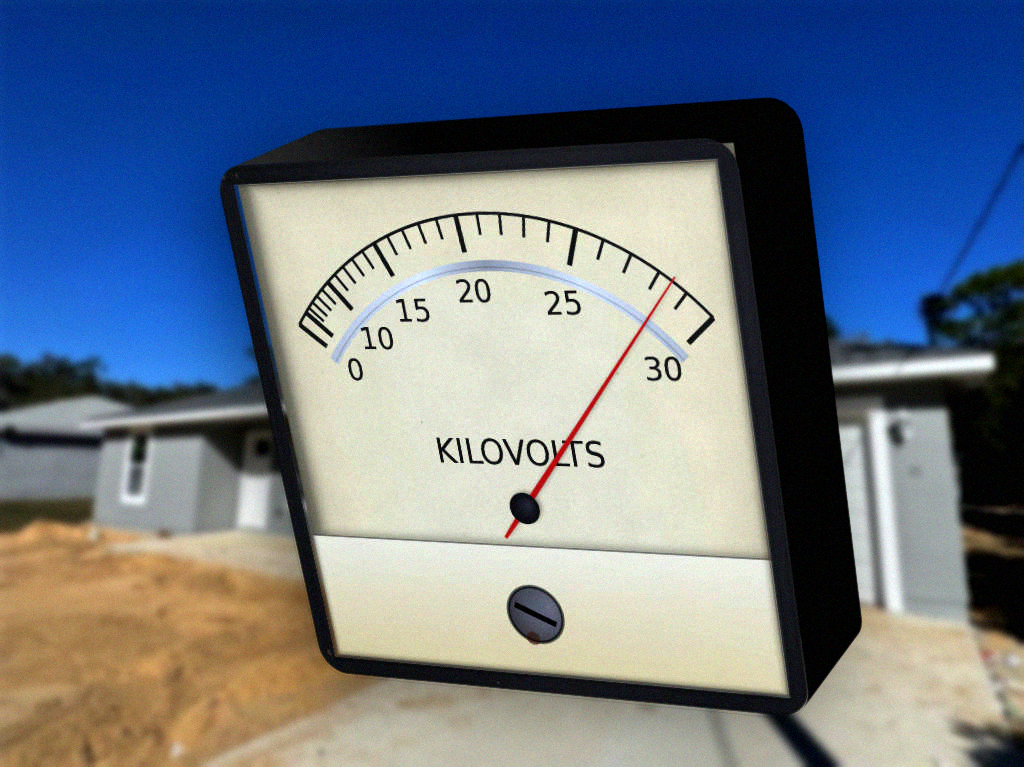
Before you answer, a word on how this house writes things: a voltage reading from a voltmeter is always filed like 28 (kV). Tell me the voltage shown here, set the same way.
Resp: 28.5 (kV)
